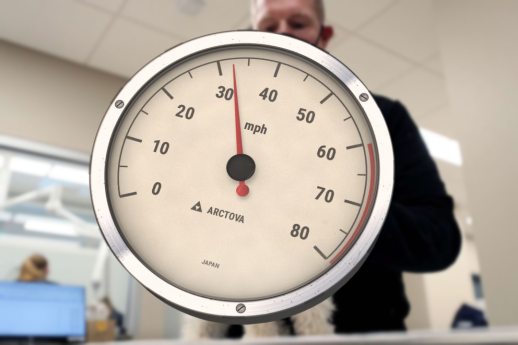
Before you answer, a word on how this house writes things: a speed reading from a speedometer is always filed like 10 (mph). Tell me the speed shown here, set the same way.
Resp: 32.5 (mph)
